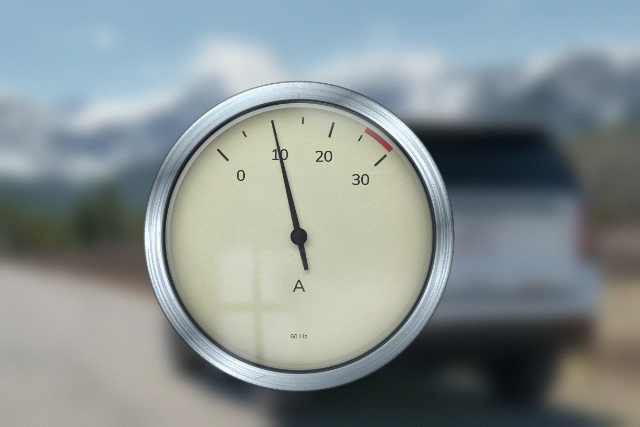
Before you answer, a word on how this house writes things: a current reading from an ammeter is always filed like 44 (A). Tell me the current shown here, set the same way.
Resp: 10 (A)
